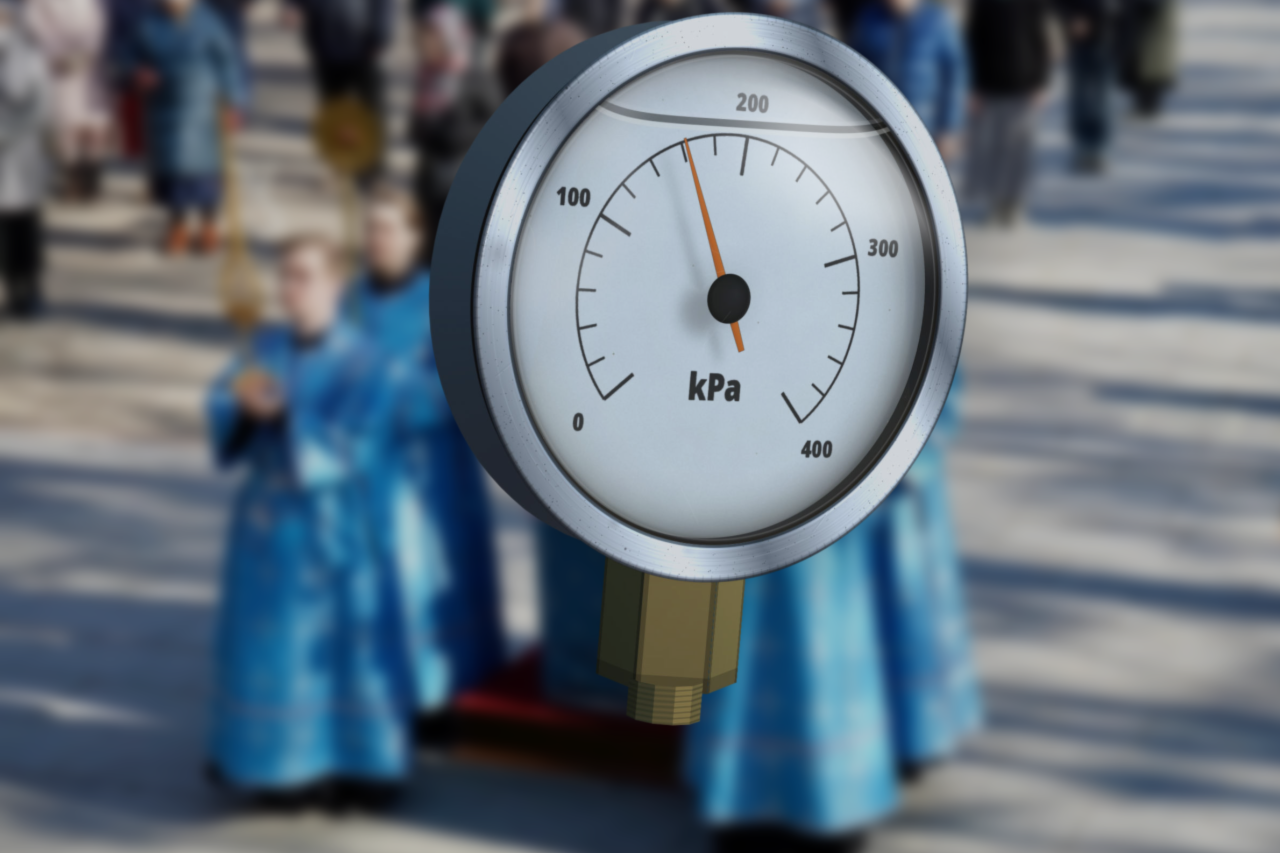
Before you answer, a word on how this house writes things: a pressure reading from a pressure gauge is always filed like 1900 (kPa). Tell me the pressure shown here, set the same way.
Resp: 160 (kPa)
